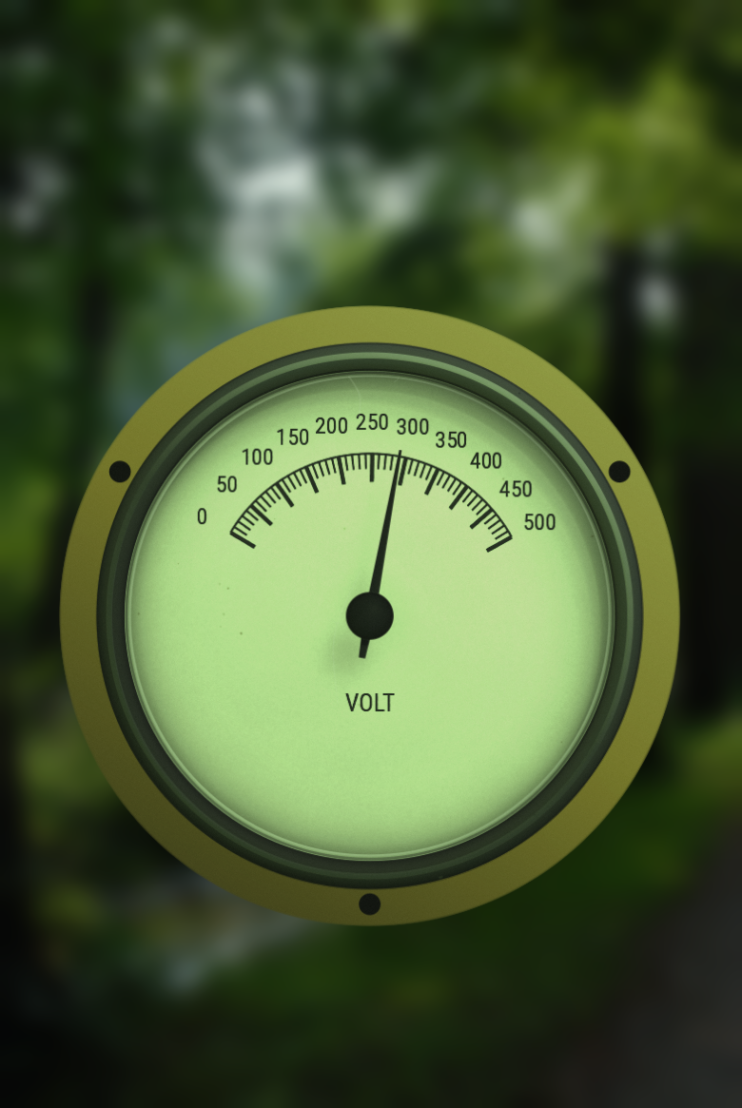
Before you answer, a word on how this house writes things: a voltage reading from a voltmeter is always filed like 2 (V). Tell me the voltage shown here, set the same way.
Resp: 290 (V)
